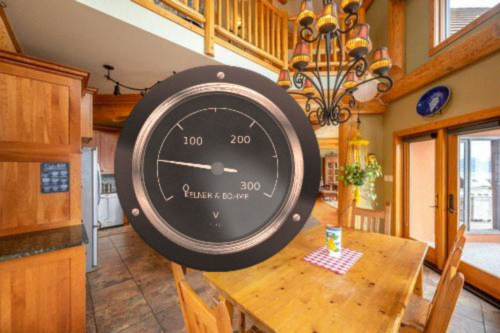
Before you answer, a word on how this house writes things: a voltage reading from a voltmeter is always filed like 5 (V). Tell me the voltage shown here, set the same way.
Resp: 50 (V)
